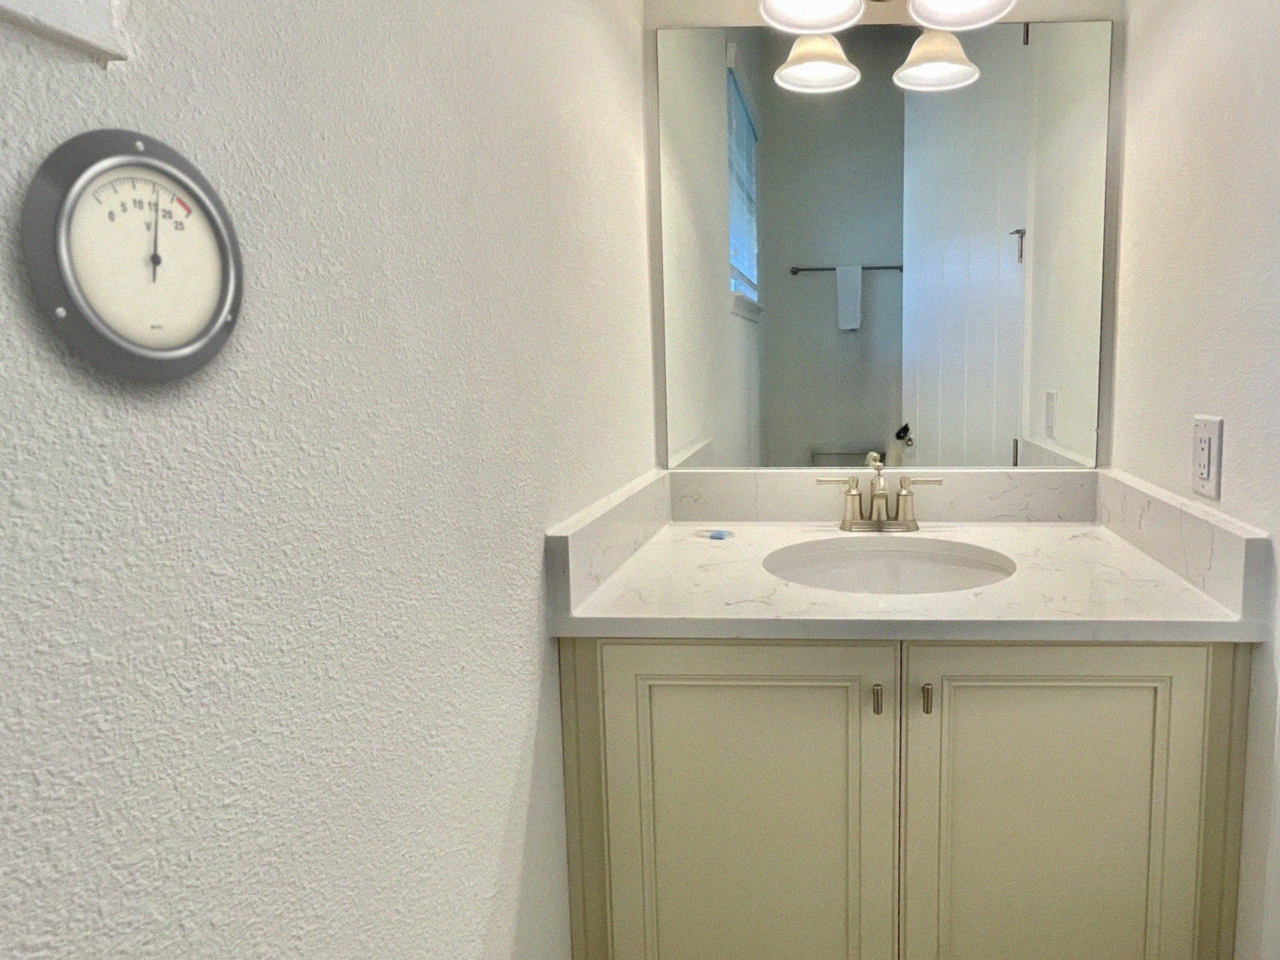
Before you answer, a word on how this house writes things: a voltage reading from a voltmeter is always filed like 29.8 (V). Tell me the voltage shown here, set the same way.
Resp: 15 (V)
